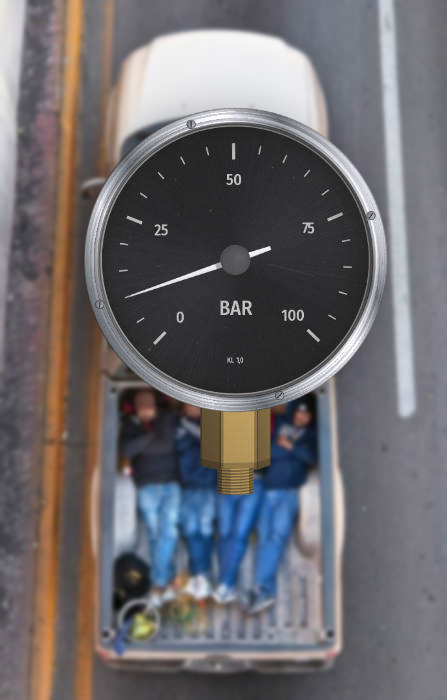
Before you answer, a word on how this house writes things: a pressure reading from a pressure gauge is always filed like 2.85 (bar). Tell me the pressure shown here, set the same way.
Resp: 10 (bar)
